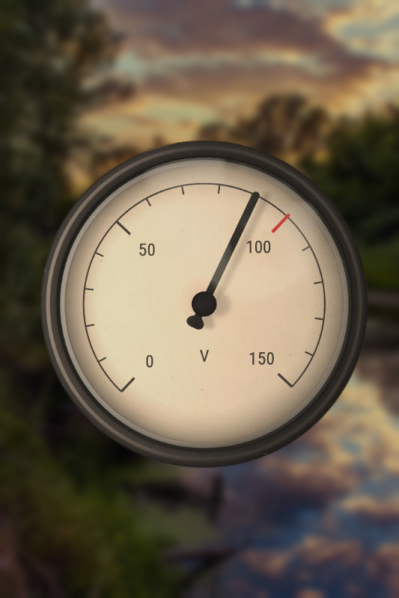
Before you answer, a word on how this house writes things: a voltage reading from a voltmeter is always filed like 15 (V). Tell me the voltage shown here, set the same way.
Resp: 90 (V)
